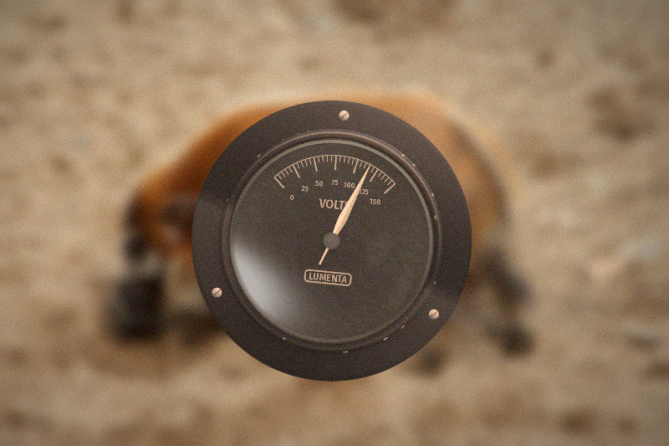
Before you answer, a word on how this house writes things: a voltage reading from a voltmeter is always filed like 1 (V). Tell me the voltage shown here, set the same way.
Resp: 115 (V)
